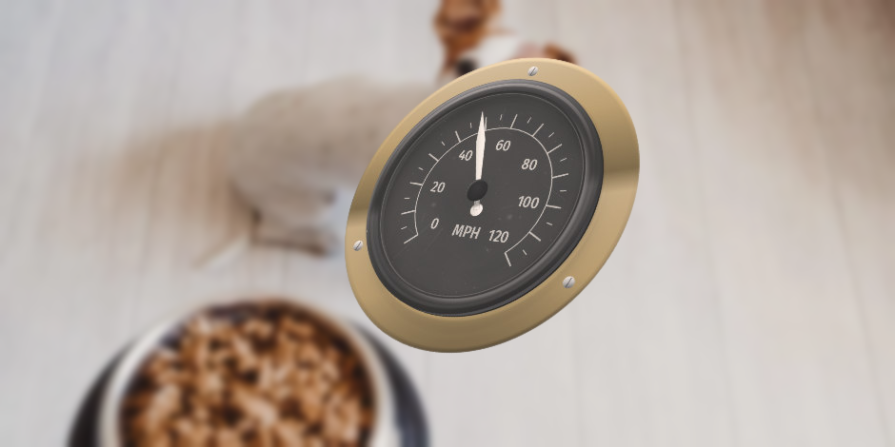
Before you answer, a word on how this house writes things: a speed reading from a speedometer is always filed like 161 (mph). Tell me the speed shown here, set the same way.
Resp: 50 (mph)
